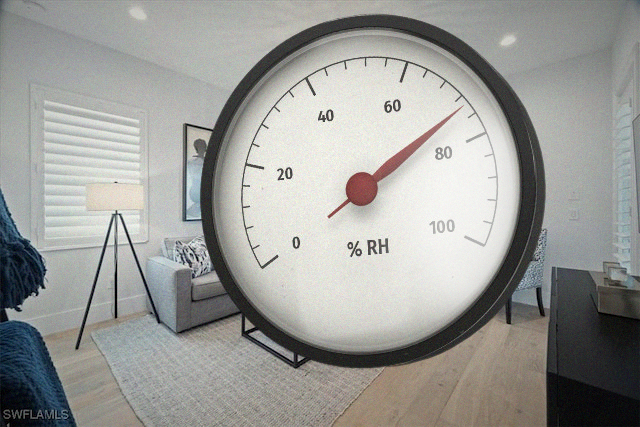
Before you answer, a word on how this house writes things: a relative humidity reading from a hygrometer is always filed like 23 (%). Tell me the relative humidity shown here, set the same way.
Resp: 74 (%)
